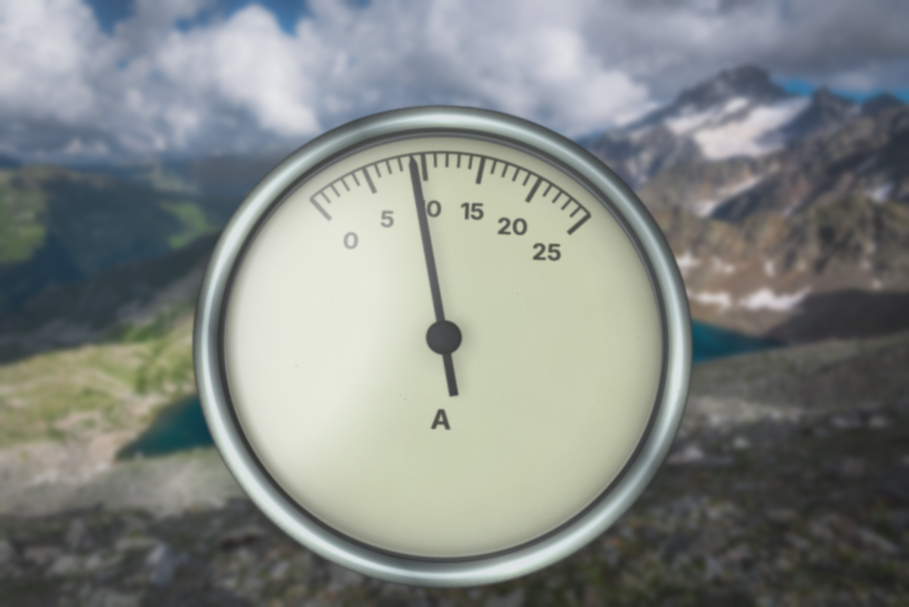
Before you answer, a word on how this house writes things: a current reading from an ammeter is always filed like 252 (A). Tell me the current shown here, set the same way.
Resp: 9 (A)
